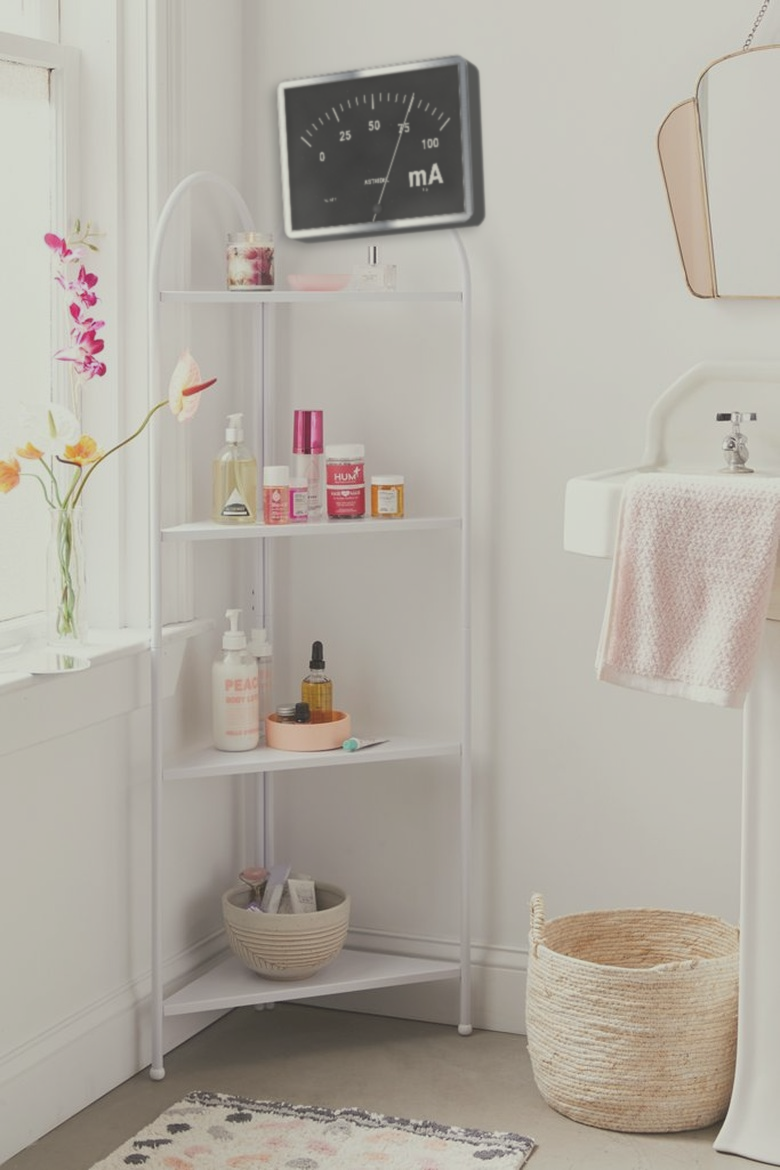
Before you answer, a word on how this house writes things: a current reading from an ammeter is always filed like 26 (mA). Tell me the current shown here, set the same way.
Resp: 75 (mA)
